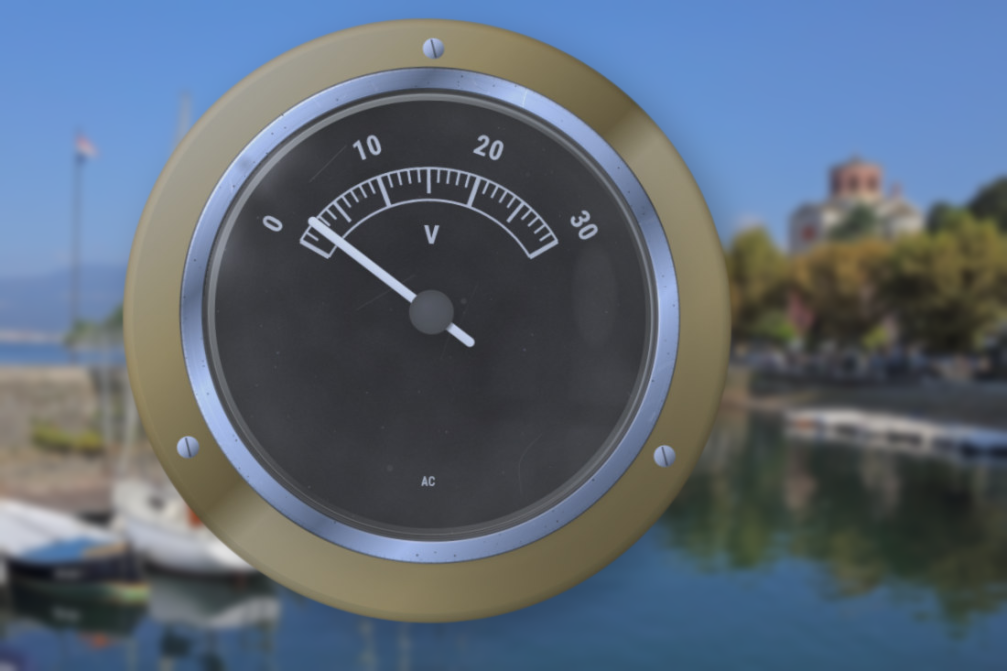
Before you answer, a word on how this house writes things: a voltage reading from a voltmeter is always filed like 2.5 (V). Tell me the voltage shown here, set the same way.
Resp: 2 (V)
